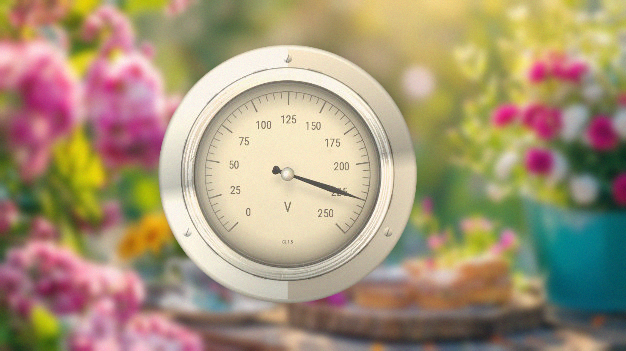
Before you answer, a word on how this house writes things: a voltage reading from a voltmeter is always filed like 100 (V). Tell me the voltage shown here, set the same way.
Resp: 225 (V)
